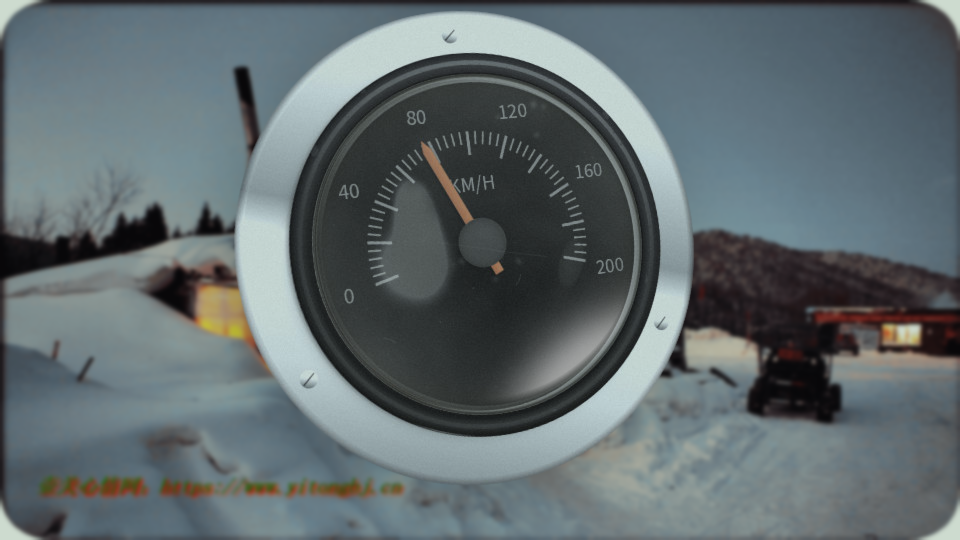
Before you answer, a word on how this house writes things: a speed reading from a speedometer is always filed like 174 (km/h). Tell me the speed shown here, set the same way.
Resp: 76 (km/h)
